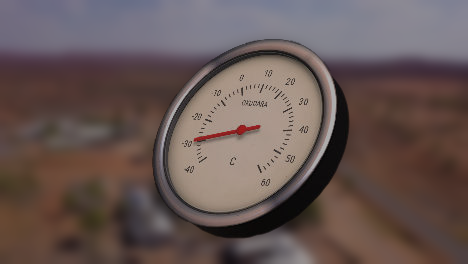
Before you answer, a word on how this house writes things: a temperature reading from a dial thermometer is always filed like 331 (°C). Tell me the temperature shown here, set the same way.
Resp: -30 (°C)
